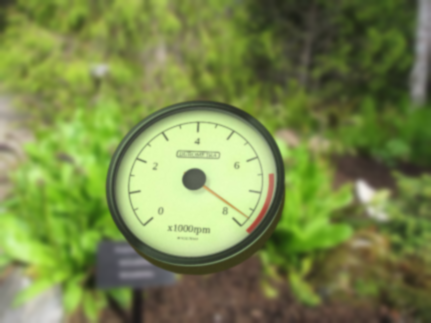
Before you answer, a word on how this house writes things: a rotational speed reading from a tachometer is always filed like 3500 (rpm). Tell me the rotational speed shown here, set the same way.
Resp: 7750 (rpm)
